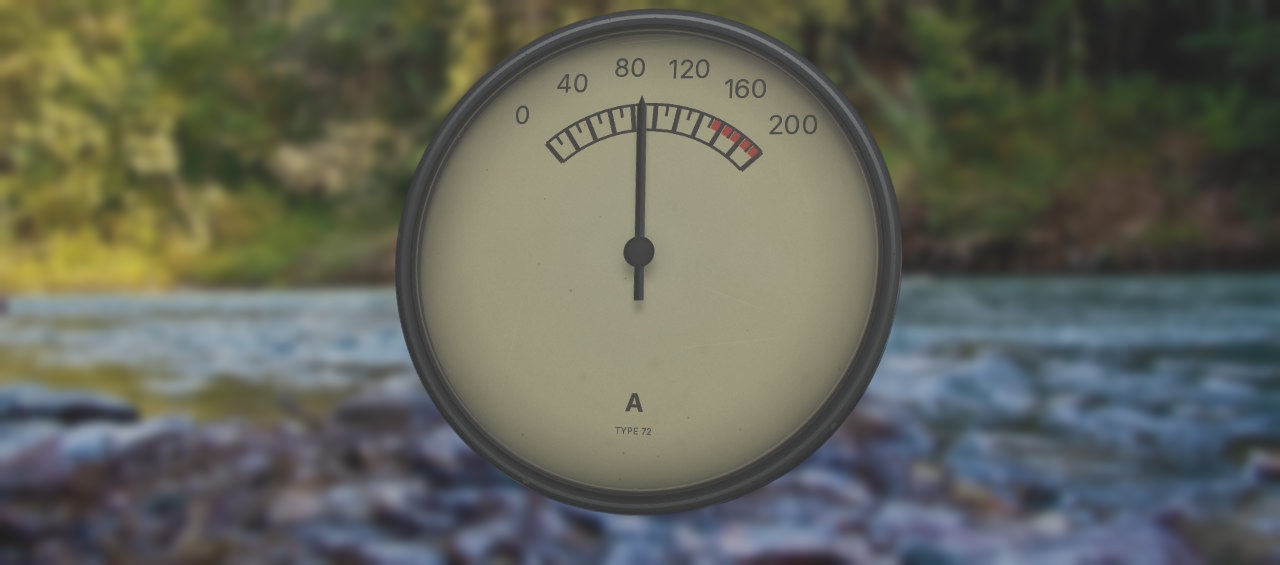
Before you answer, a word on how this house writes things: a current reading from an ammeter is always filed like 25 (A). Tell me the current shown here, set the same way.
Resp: 90 (A)
